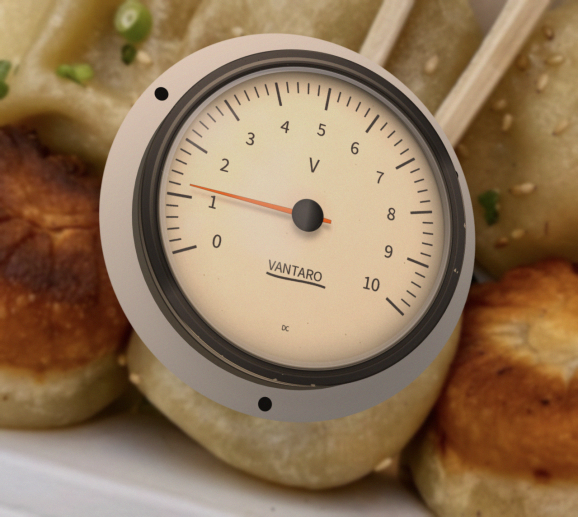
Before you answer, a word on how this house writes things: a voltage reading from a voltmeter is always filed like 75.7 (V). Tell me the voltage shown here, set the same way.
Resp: 1.2 (V)
